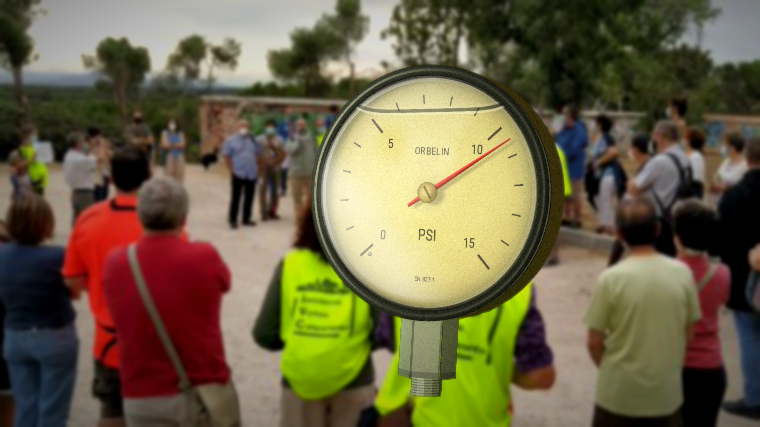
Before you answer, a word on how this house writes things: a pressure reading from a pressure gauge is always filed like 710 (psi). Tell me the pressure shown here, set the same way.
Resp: 10.5 (psi)
